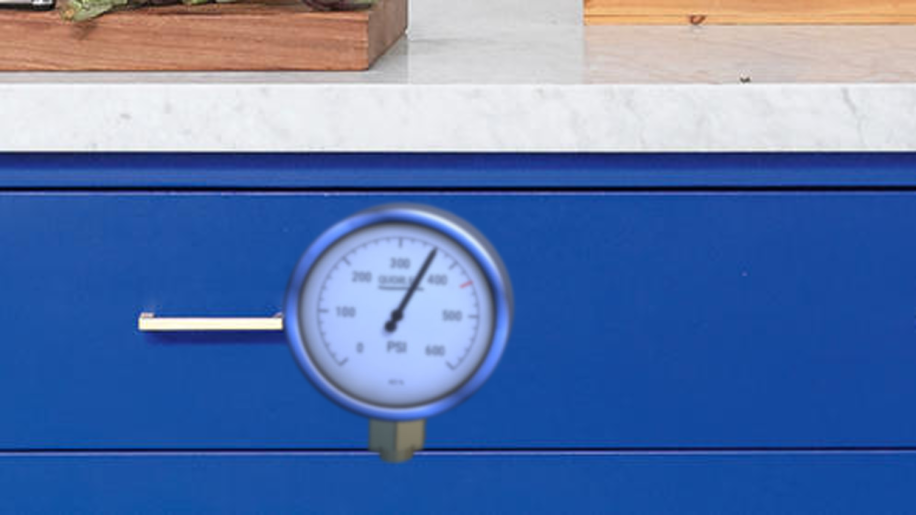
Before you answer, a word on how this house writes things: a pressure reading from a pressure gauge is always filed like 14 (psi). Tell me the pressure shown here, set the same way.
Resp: 360 (psi)
